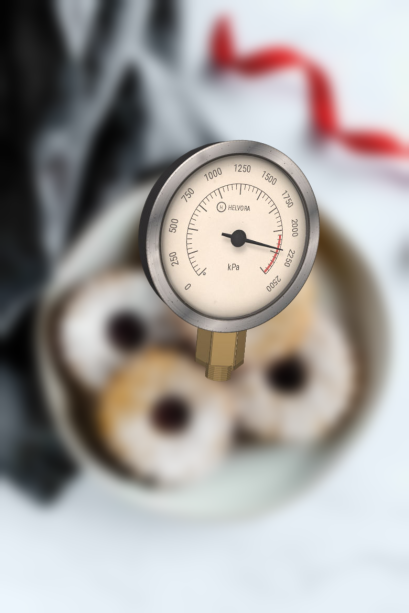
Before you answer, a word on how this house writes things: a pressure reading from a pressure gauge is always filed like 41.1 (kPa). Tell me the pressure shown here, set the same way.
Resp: 2200 (kPa)
